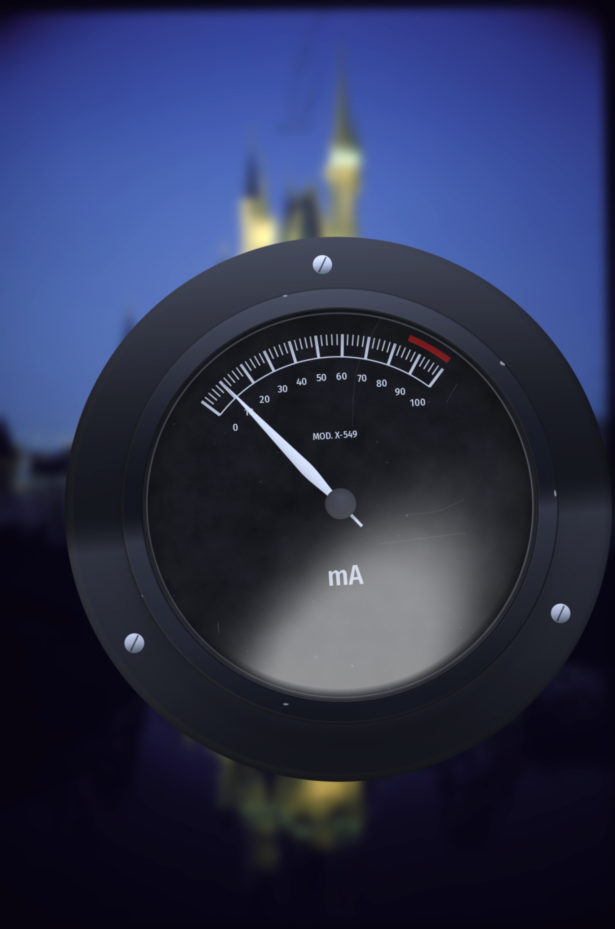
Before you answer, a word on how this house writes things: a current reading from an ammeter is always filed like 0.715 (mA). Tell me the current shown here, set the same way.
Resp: 10 (mA)
